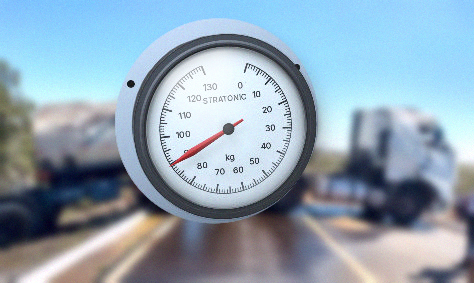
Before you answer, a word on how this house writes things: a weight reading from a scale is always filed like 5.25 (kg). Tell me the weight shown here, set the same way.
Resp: 90 (kg)
